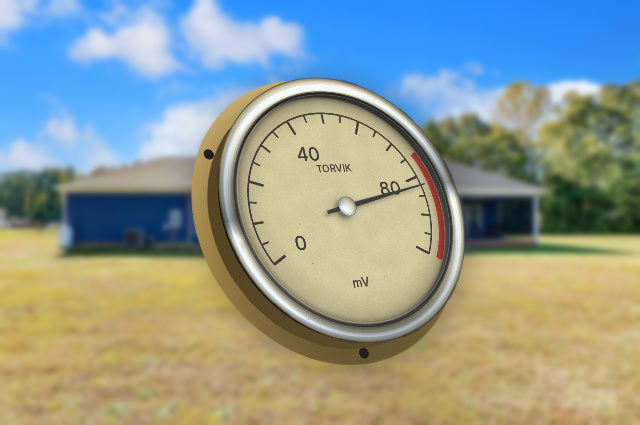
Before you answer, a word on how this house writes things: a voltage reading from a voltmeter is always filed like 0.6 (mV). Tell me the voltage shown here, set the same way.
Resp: 82.5 (mV)
